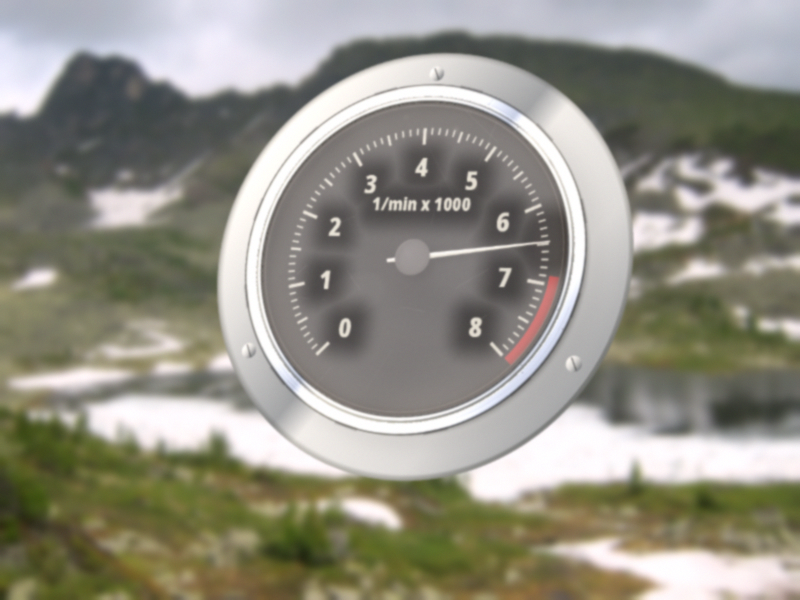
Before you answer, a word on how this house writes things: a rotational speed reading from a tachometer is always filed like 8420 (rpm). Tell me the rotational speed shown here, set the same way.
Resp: 6500 (rpm)
